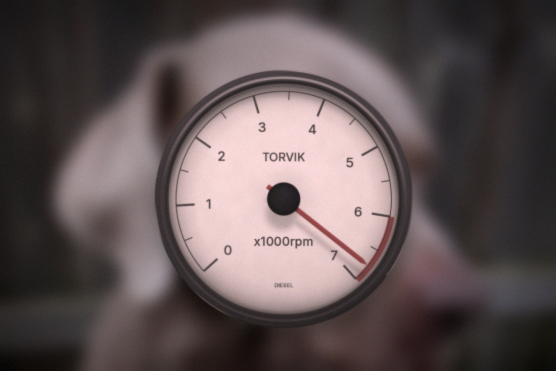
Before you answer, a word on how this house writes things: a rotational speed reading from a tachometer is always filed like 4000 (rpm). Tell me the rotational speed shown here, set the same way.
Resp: 6750 (rpm)
